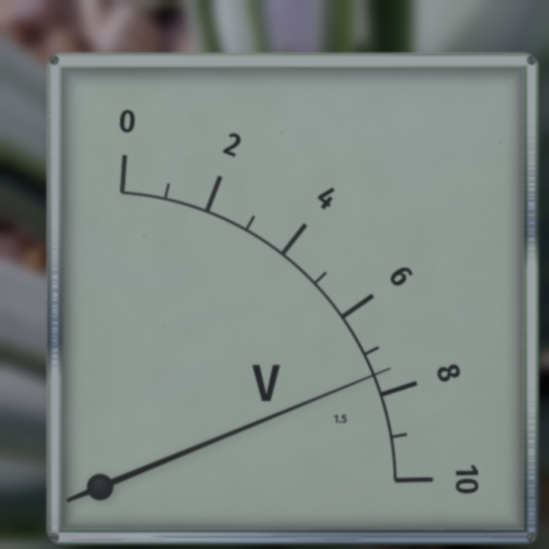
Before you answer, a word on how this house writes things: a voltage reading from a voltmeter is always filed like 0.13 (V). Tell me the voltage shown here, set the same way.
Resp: 7.5 (V)
